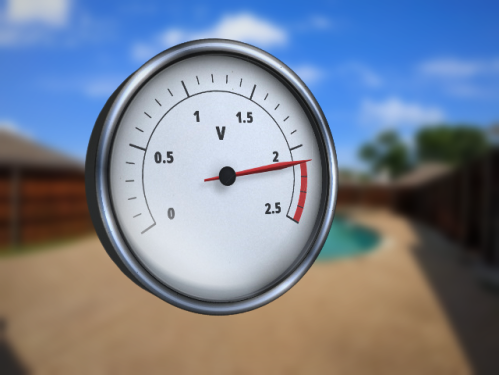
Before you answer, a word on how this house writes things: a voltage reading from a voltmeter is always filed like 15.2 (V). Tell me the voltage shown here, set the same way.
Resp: 2.1 (V)
